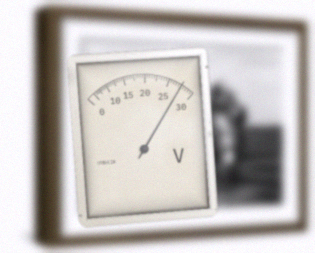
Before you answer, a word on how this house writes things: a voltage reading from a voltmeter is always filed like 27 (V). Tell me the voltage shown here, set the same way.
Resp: 27.5 (V)
